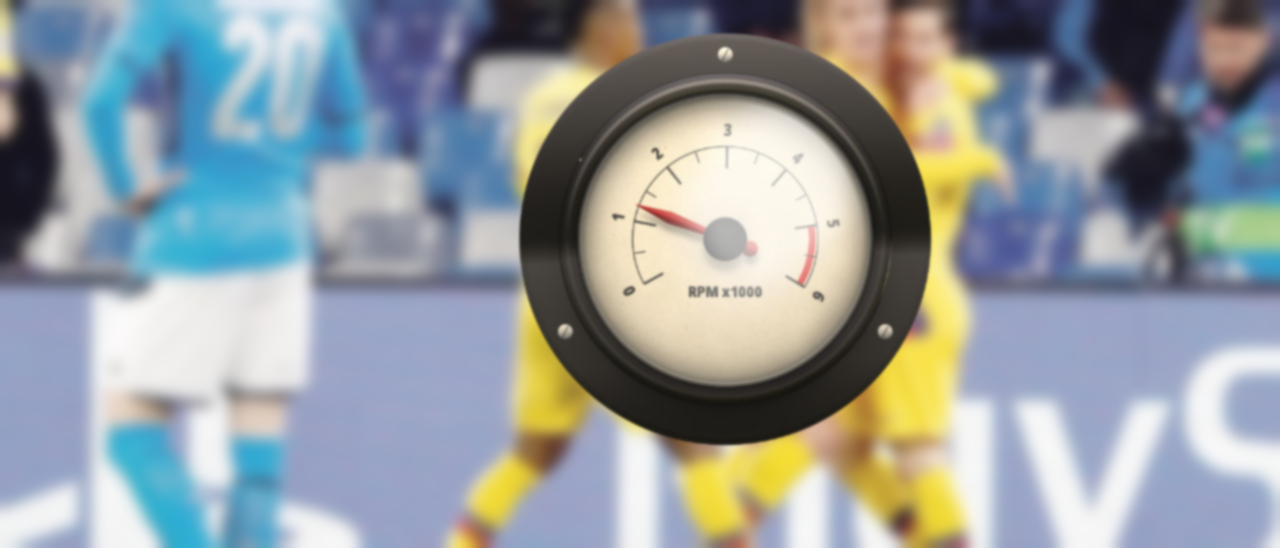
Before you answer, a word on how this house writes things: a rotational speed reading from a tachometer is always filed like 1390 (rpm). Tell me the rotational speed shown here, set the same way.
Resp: 1250 (rpm)
